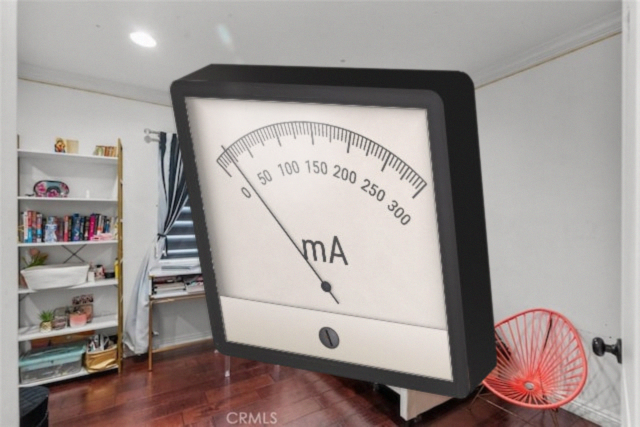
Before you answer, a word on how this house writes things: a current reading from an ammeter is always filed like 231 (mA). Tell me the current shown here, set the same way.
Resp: 25 (mA)
